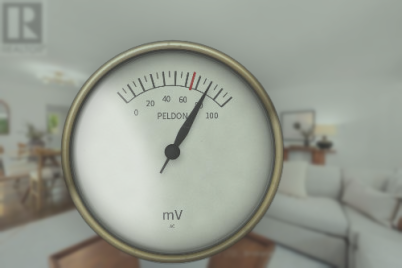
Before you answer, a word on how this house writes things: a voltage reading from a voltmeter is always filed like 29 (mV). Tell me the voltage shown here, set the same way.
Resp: 80 (mV)
